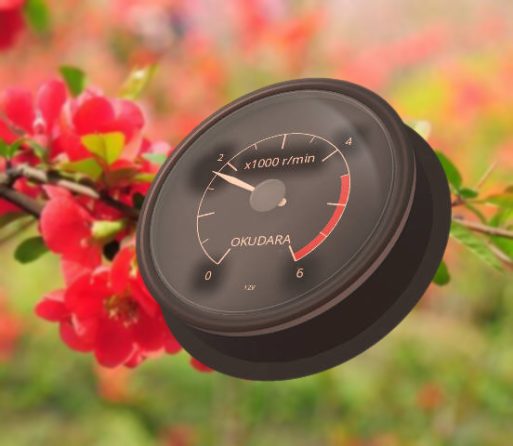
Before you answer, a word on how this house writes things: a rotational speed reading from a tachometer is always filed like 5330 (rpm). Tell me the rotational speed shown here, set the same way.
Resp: 1750 (rpm)
